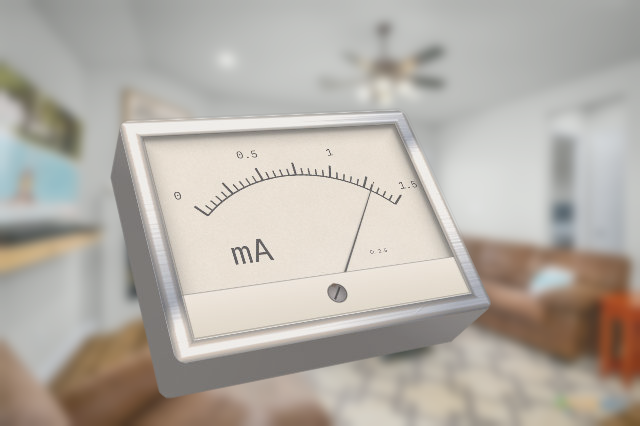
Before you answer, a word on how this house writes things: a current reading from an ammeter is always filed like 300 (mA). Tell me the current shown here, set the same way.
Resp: 1.3 (mA)
